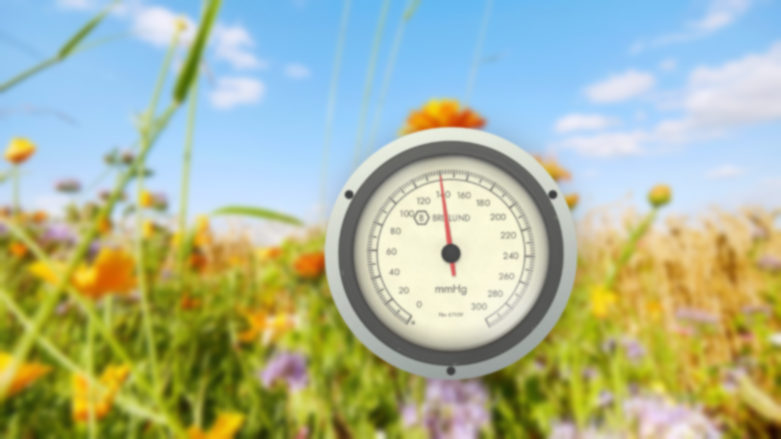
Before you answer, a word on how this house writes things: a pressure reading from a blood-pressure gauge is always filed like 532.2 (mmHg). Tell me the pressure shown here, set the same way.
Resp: 140 (mmHg)
